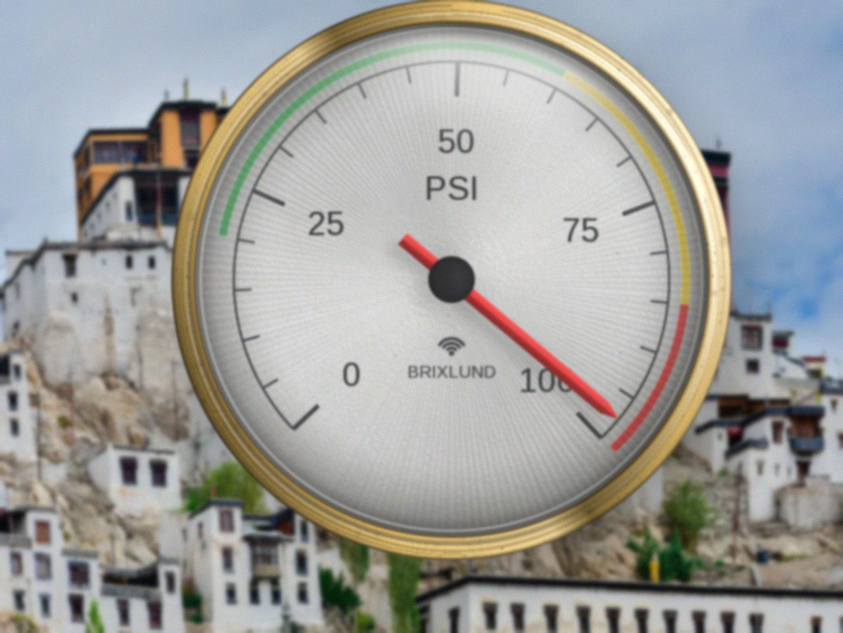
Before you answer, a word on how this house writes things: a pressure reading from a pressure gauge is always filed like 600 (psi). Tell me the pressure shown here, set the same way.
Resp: 97.5 (psi)
